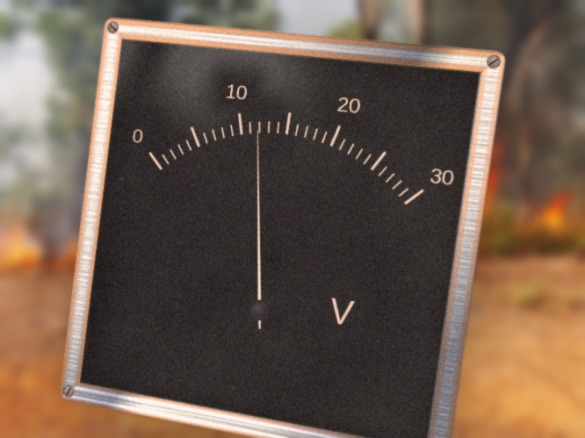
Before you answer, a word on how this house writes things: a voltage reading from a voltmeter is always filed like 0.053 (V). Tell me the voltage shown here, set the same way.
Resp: 12 (V)
